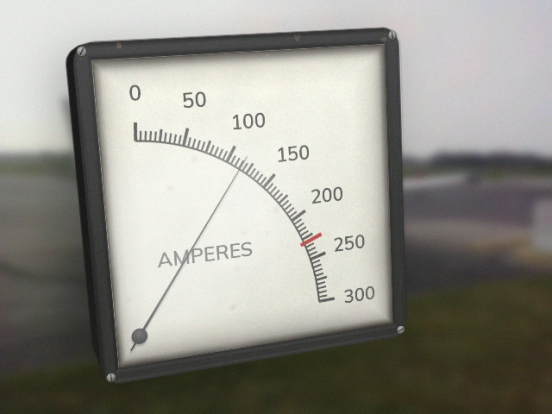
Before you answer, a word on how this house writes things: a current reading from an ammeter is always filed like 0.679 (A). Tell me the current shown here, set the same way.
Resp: 115 (A)
